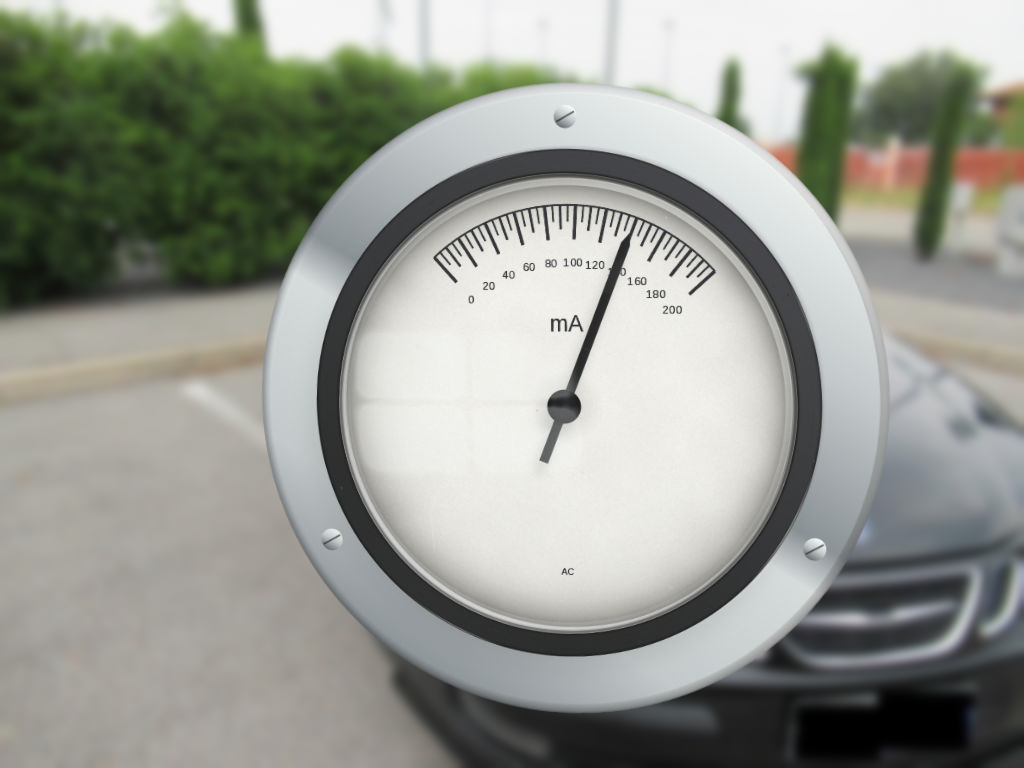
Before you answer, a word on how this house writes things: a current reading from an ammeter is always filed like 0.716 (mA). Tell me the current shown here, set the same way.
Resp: 140 (mA)
